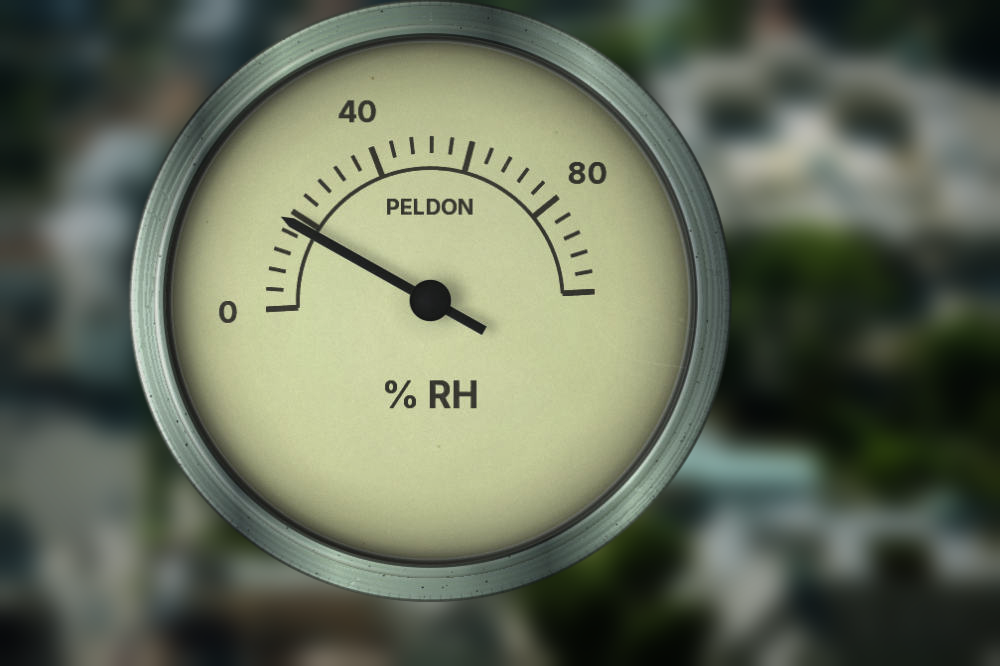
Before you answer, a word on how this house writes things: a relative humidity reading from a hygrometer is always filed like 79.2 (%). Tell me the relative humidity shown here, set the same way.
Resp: 18 (%)
